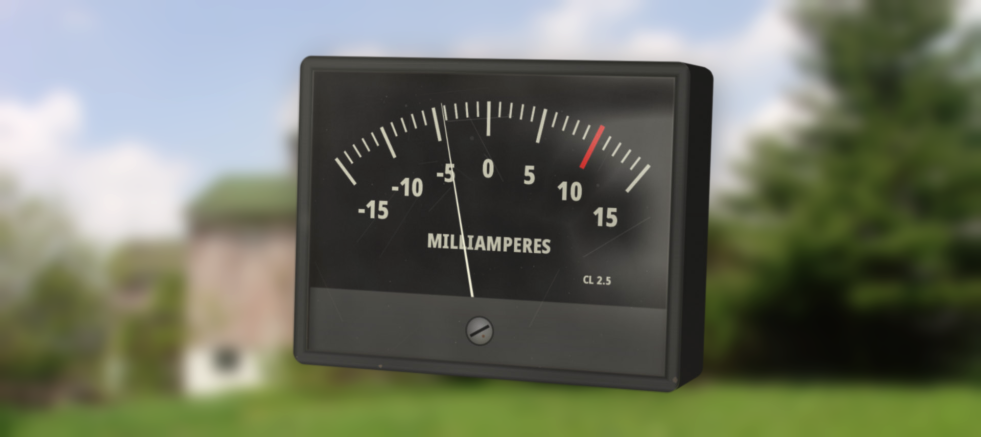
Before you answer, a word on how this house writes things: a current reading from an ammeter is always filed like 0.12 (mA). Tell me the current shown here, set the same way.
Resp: -4 (mA)
